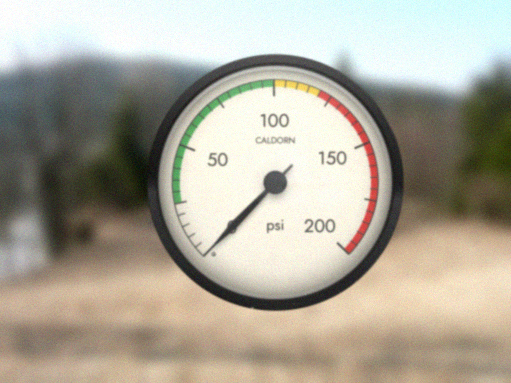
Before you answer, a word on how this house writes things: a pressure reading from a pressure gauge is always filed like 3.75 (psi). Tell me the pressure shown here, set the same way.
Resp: 0 (psi)
